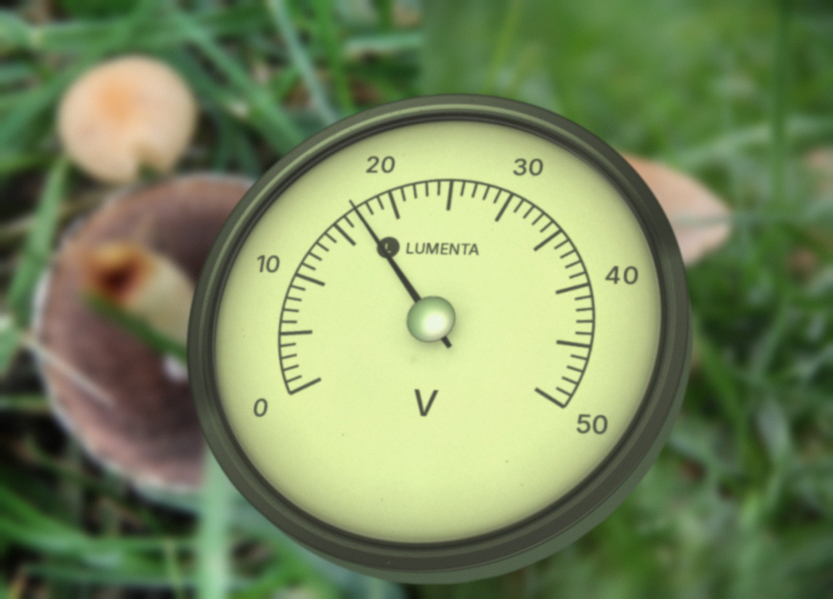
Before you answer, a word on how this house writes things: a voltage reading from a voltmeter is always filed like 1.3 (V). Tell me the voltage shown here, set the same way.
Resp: 17 (V)
